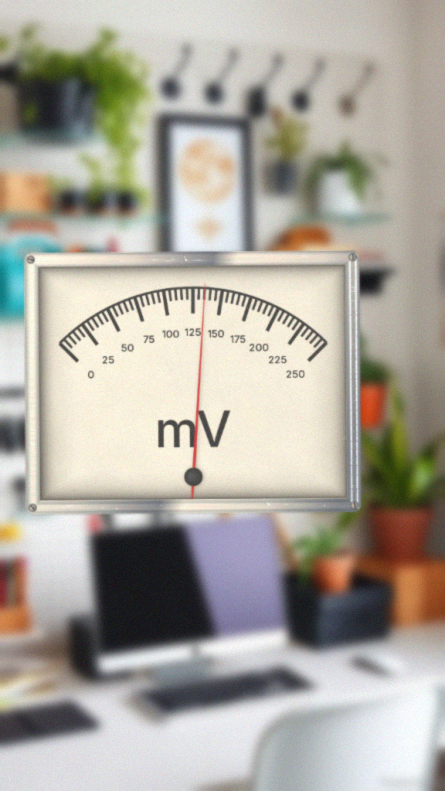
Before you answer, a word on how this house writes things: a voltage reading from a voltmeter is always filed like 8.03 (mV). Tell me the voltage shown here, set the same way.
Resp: 135 (mV)
